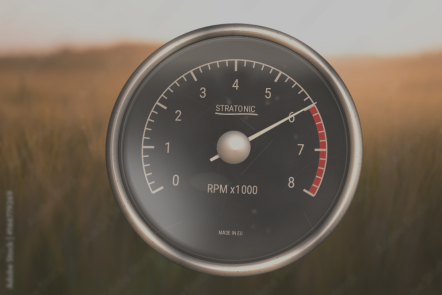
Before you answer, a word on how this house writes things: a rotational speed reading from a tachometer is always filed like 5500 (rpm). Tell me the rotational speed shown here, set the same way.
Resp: 6000 (rpm)
